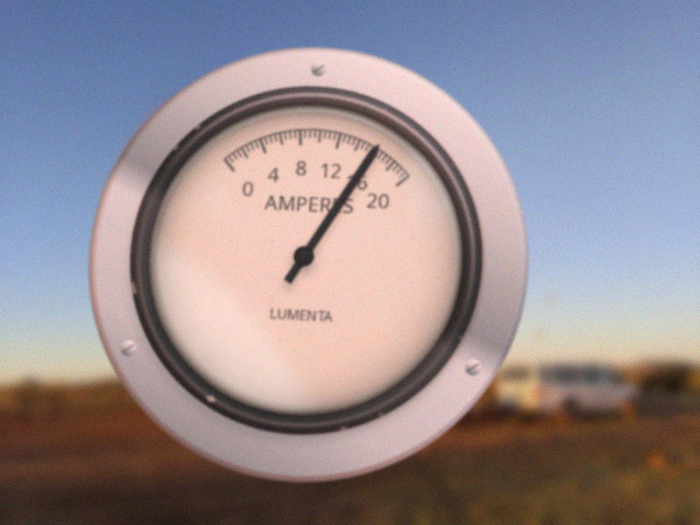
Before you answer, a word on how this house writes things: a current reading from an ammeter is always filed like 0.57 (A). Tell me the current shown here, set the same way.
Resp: 16 (A)
